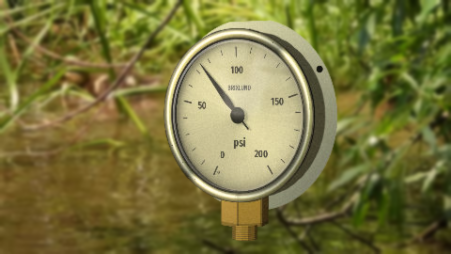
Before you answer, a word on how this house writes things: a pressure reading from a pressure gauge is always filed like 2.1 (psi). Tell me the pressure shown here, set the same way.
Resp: 75 (psi)
